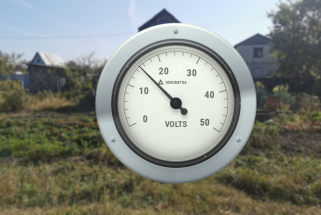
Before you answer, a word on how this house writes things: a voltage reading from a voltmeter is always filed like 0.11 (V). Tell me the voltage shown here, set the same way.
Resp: 15 (V)
